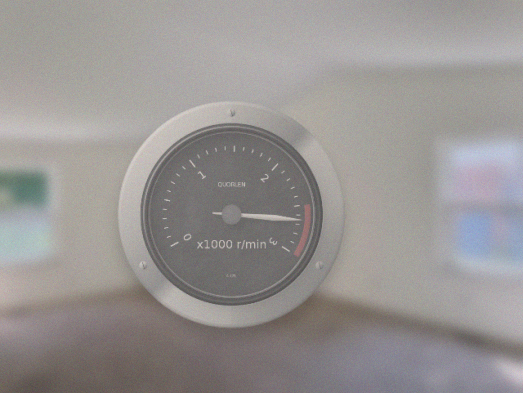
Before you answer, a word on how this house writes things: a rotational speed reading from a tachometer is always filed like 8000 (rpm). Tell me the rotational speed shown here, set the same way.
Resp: 2650 (rpm)
